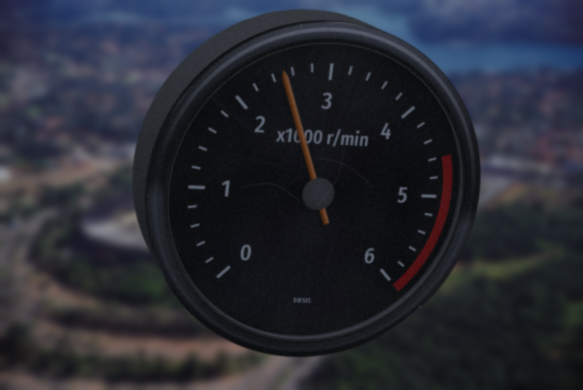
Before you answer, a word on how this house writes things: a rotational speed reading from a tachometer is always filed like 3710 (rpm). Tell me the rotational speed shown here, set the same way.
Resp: 2500 (rpm)
